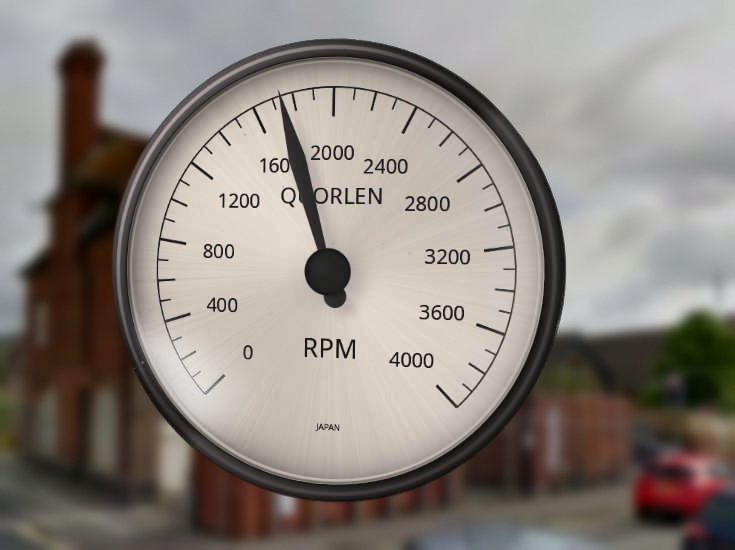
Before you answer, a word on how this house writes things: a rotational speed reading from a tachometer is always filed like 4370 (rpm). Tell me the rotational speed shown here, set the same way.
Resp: 1750 (rpm)
